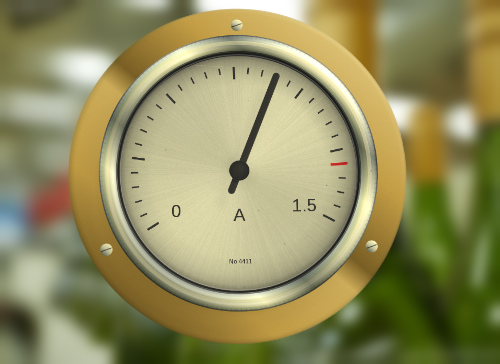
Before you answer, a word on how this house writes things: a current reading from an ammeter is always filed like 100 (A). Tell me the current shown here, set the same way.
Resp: 0.9 (A)
